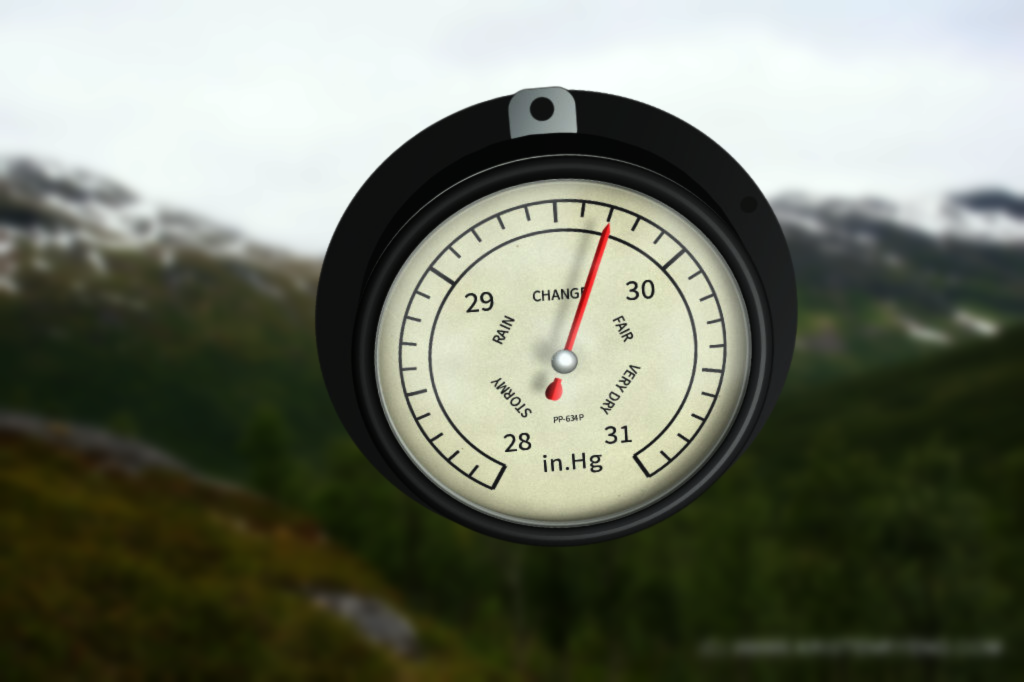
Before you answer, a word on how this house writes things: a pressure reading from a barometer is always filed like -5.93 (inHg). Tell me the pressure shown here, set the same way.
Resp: 29.7 (inHg)
